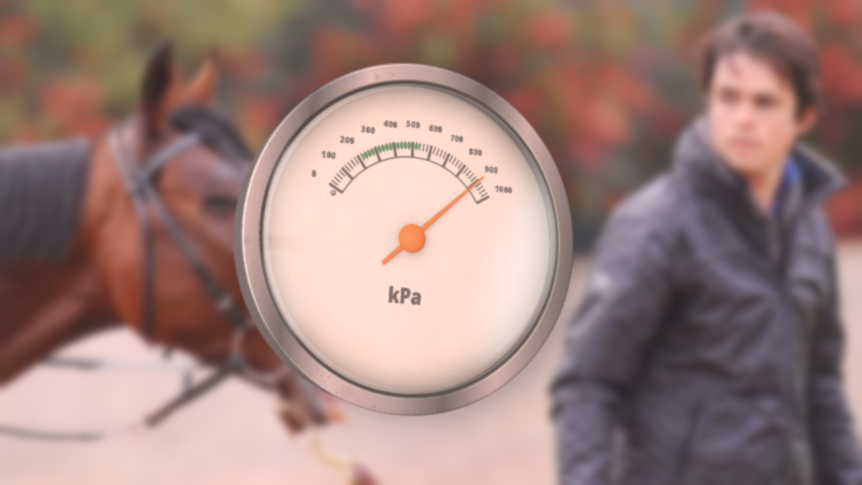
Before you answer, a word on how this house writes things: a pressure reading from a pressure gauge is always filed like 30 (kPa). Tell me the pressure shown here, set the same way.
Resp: 900 (kPa)
